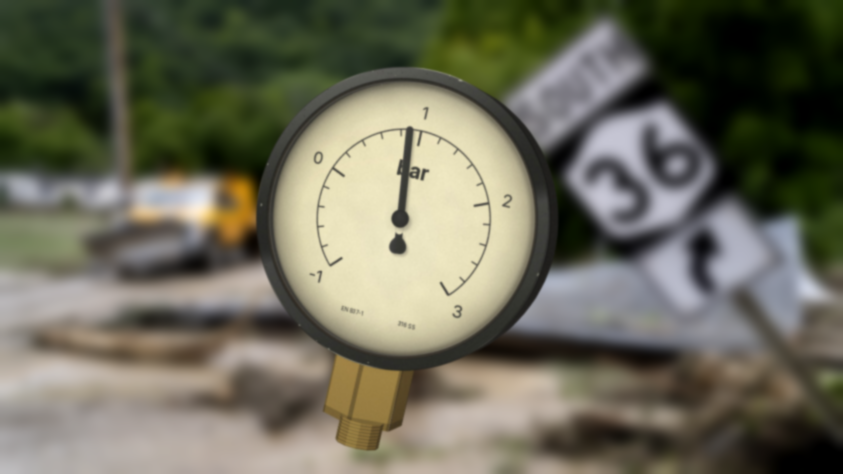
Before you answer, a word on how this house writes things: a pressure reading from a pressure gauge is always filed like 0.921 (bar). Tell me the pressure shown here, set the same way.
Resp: 0.9 (bar)
